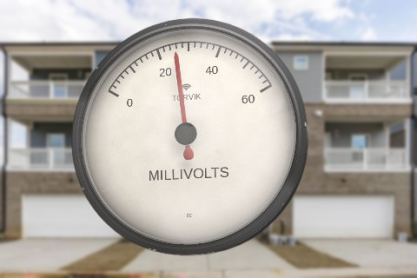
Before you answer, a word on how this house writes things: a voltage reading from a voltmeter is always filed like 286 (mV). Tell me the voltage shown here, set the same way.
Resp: 26 (mV)
